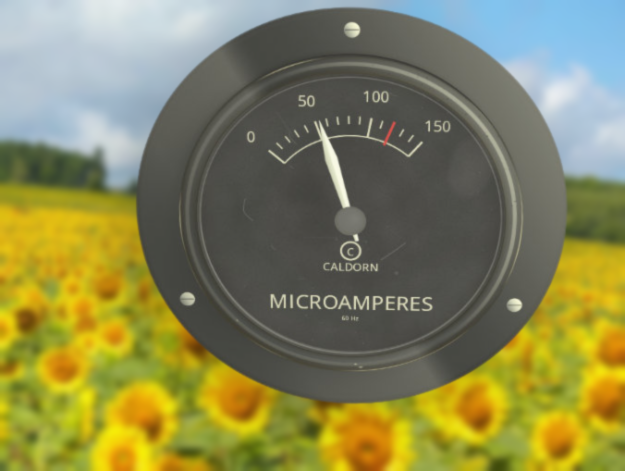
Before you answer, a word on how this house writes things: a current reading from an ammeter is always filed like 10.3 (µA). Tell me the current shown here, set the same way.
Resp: 55 (µA)
